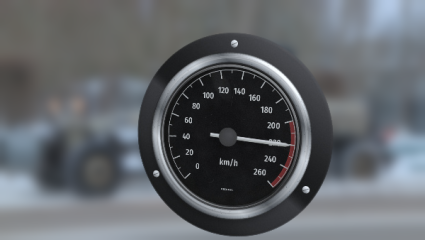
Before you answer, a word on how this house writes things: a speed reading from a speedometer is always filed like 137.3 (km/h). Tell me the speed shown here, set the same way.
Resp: 220 (km/h)
